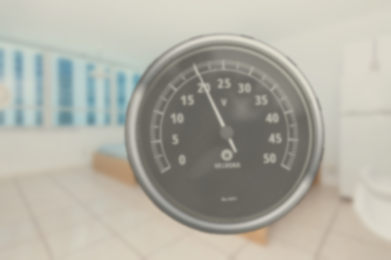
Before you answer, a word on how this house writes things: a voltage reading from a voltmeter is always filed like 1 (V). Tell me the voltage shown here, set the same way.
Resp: 20 (V)
